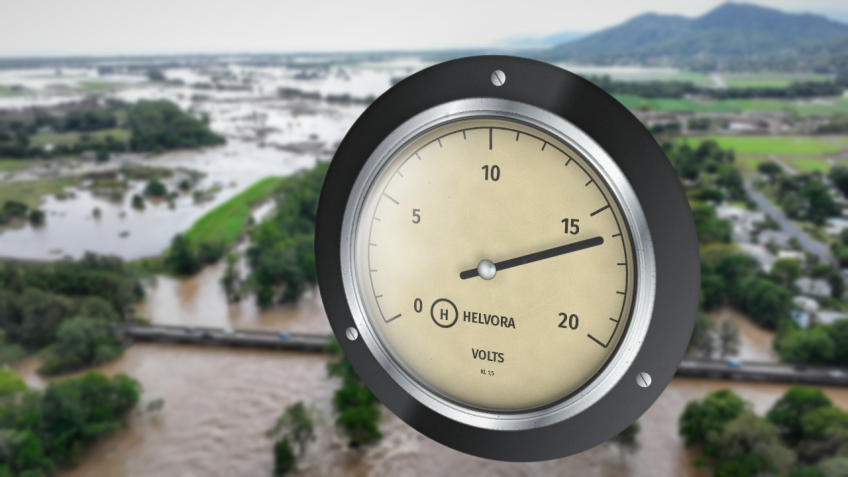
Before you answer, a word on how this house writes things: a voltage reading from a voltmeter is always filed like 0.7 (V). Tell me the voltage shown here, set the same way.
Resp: 16 (V)
